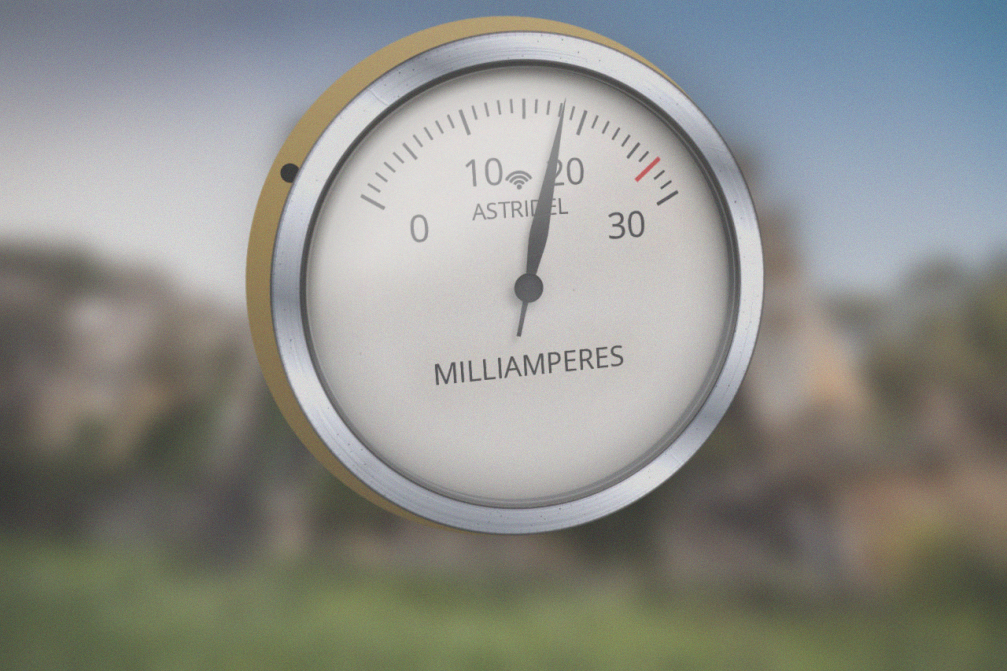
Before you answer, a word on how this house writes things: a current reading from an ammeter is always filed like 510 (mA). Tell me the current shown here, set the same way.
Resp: 18 (mA)
